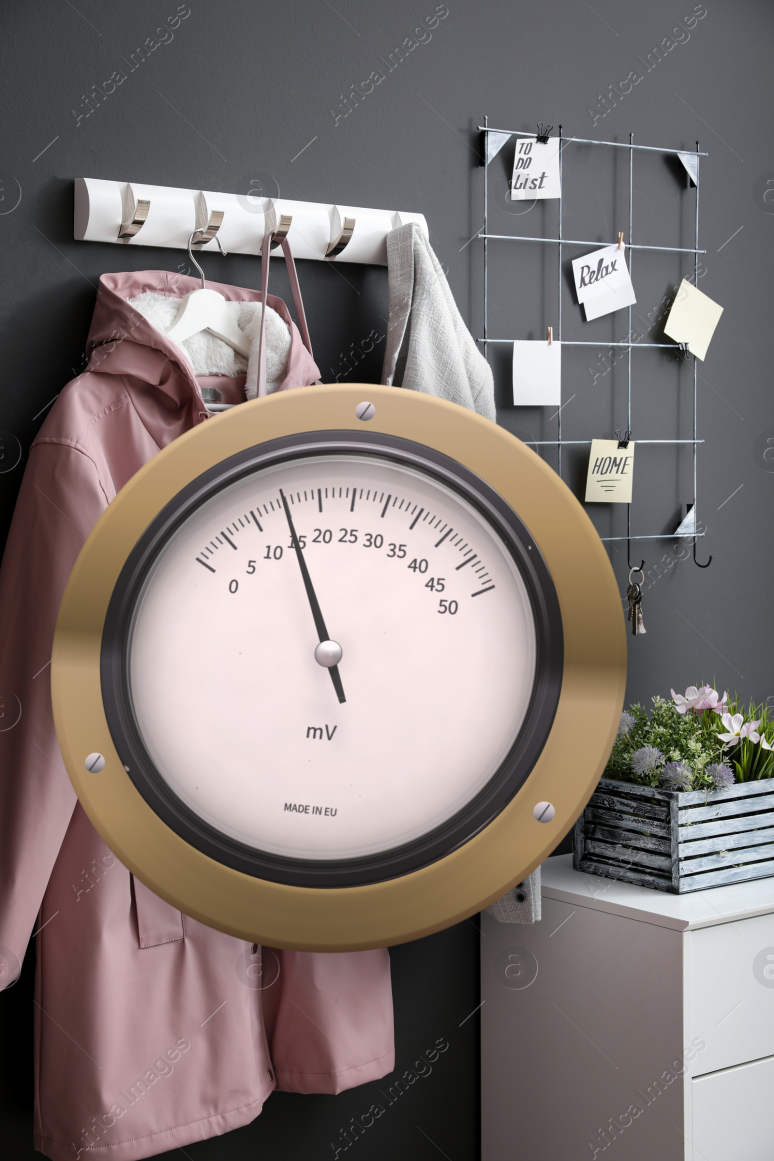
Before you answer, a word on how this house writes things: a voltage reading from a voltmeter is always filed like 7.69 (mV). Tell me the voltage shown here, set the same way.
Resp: 15 (mV)
